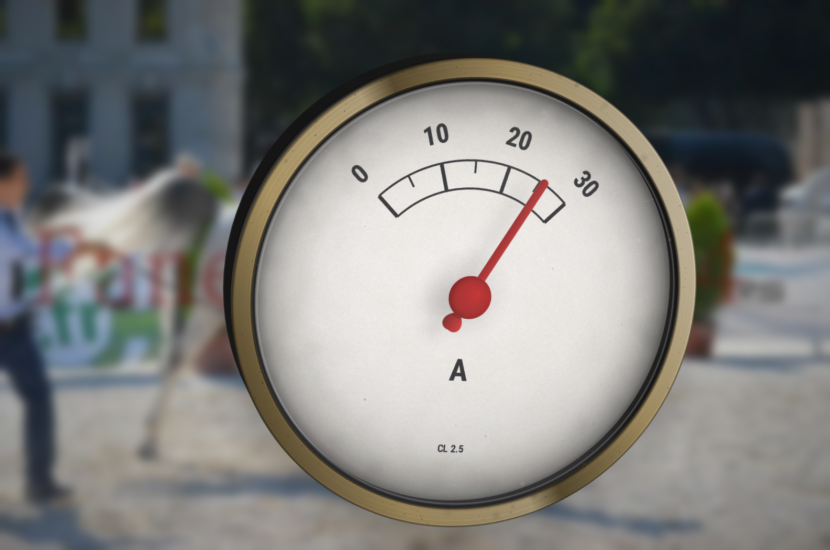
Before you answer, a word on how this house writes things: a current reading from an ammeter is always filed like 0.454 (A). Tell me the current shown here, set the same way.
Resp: 25 (A)
